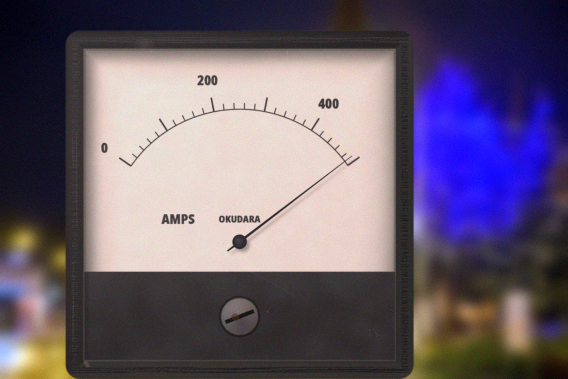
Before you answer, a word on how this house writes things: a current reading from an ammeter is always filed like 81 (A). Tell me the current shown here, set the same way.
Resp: 490 (A)
